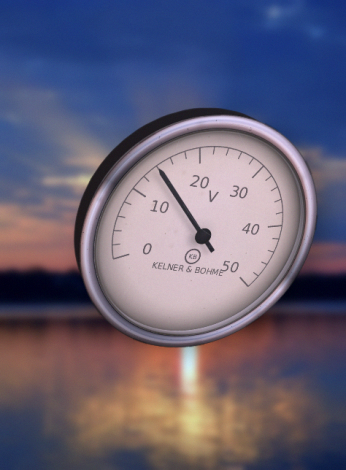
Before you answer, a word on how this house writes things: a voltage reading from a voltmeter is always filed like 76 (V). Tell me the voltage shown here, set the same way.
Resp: 14 (V)
